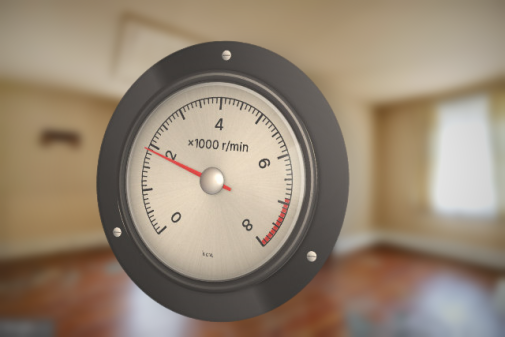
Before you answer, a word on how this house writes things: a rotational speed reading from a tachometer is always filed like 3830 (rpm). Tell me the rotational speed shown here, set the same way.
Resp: 1900 (rpm)
